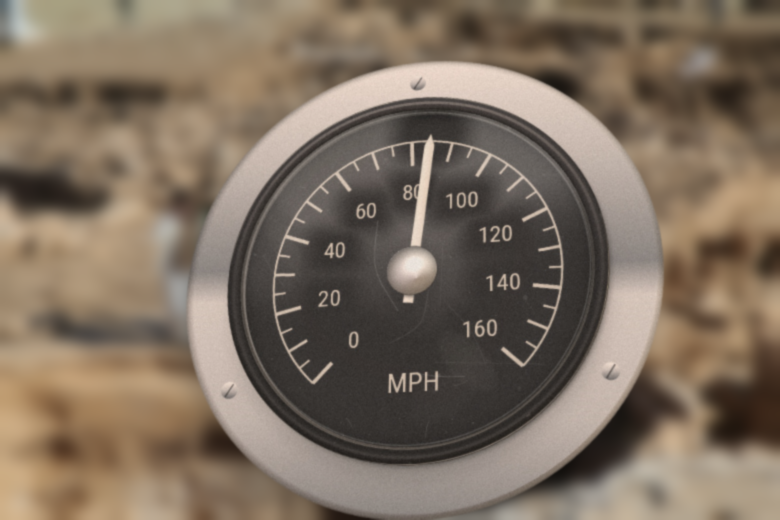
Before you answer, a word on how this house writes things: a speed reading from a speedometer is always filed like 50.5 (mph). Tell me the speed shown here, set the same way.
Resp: 85 (mph)
